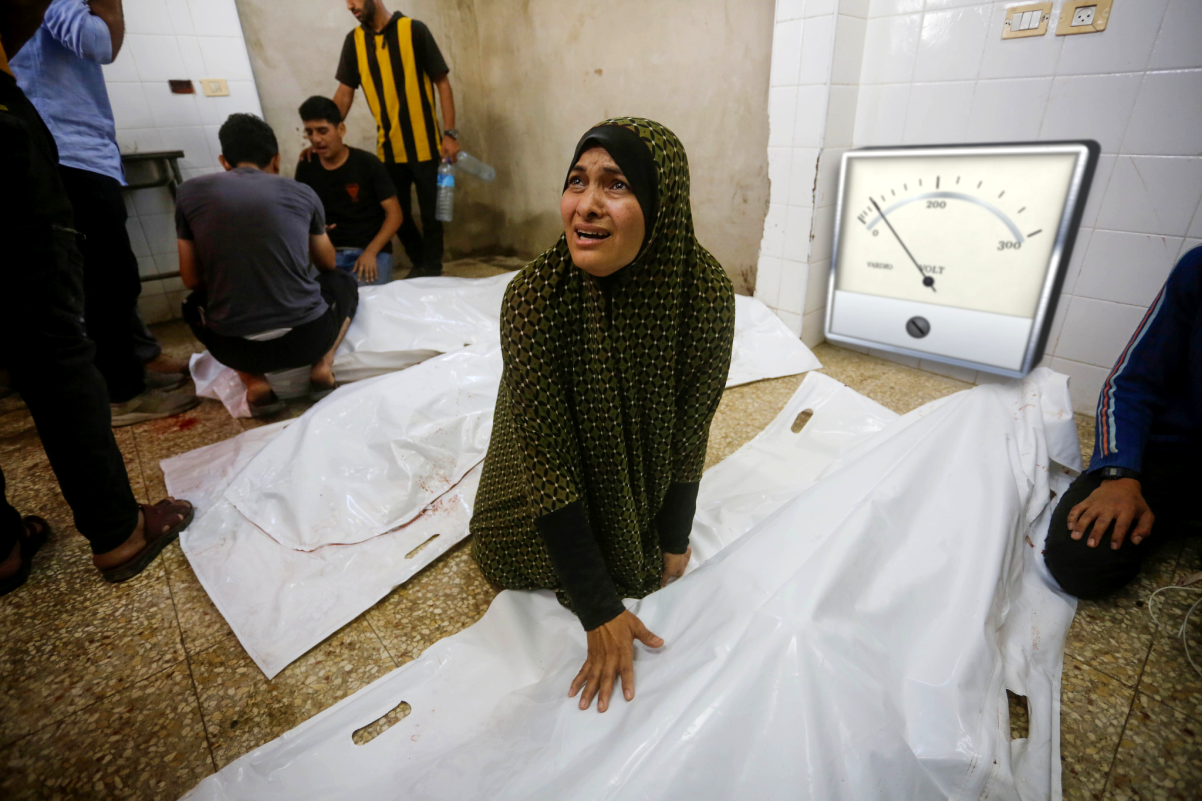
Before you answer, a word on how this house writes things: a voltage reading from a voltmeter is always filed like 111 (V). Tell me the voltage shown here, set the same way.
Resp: 100 (V)
